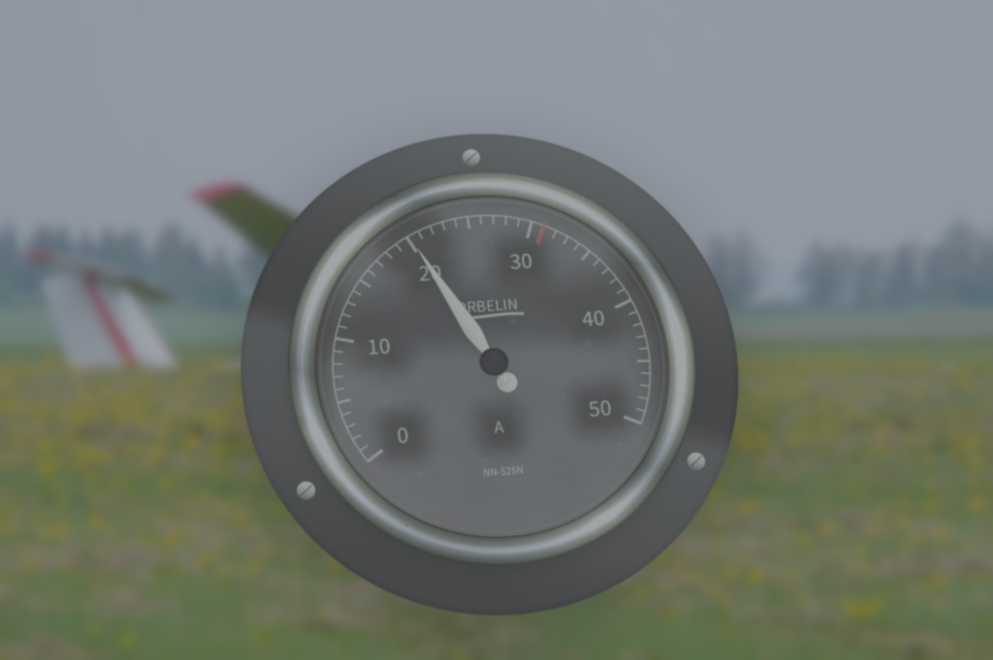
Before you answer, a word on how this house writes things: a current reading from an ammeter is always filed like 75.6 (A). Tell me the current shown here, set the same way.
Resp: 20 (A)
